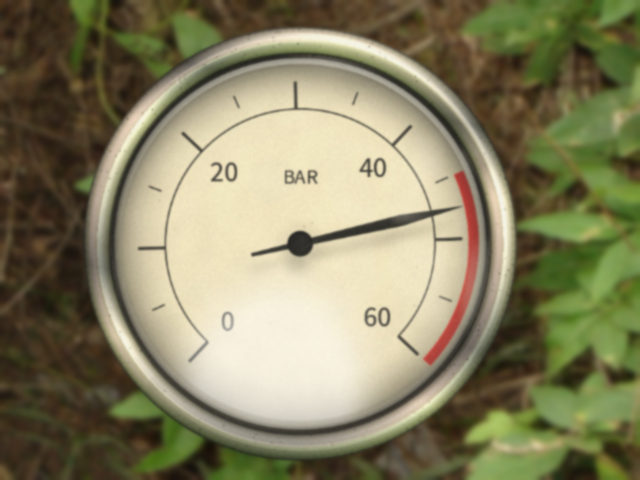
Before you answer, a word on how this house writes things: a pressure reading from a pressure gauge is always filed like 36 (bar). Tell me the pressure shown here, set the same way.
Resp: 47.5 (bar)
